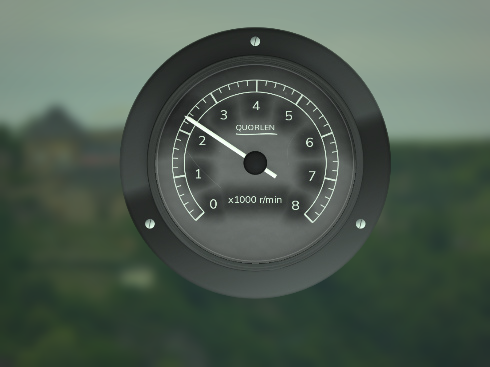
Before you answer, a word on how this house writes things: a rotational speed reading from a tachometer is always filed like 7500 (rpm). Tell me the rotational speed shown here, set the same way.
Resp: 2300 (rpm)
